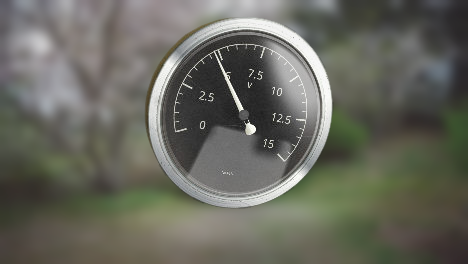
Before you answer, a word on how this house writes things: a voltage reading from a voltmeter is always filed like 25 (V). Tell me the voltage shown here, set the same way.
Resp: 4.75 (V)
